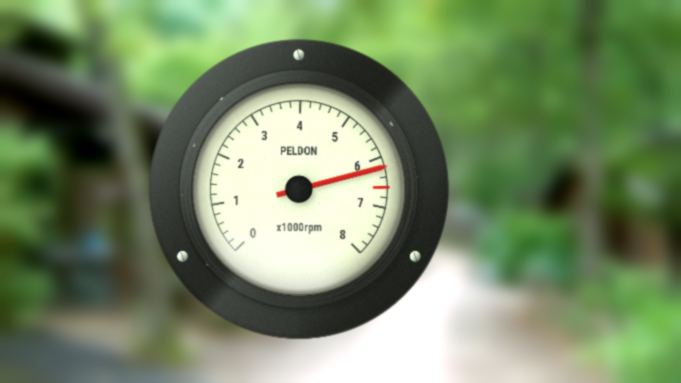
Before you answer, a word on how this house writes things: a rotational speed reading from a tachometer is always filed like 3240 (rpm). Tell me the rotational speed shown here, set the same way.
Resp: 6200 (rpm)
